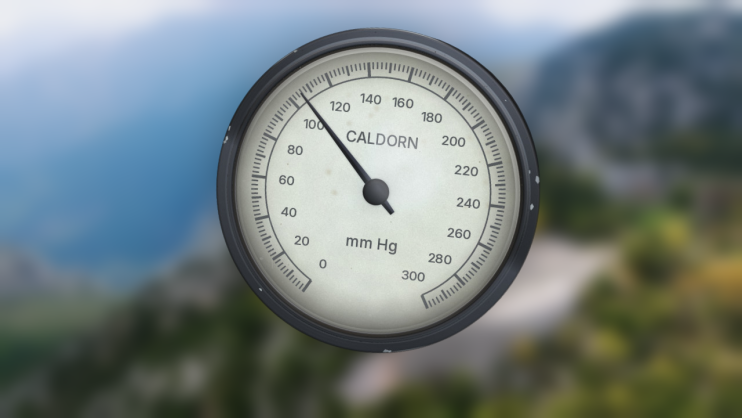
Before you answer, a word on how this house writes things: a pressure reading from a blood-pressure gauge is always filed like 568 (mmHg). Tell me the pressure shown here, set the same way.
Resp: 106 (mmHg)
